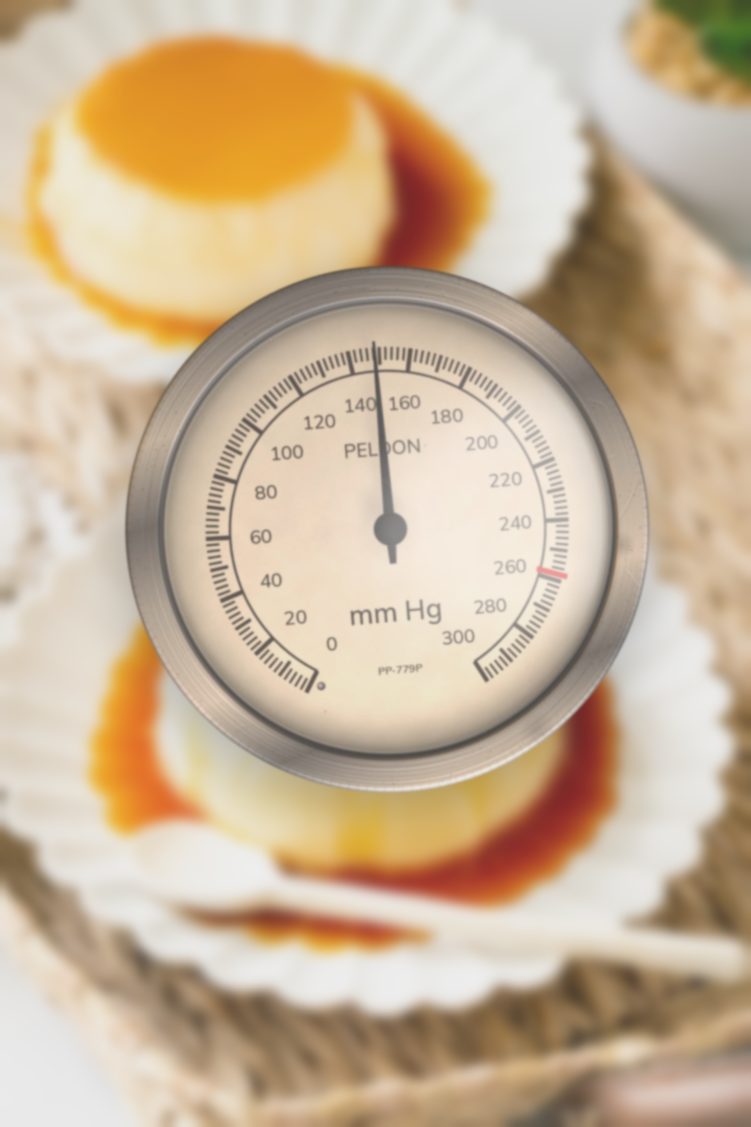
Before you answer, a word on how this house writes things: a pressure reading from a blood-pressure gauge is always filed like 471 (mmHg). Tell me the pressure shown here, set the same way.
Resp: 148 (mmHg)
